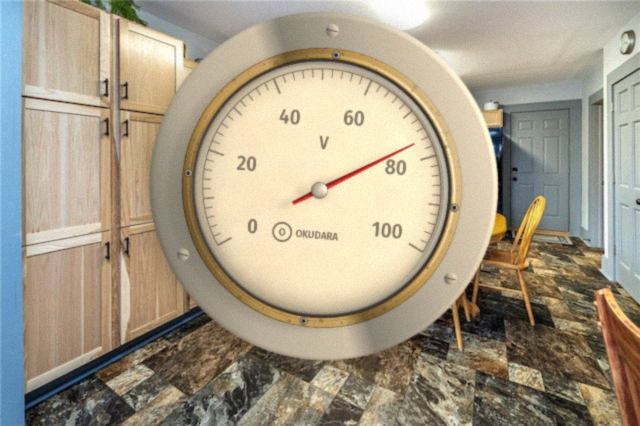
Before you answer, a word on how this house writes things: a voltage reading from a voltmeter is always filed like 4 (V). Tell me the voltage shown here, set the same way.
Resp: 76 (V)
